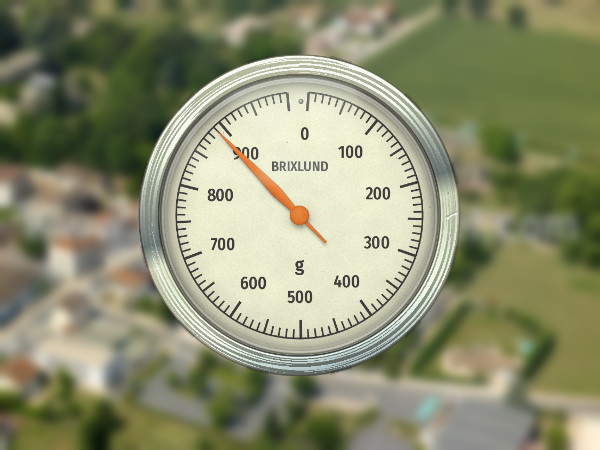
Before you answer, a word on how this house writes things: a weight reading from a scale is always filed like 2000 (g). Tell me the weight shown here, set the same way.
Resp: 890 (g)
